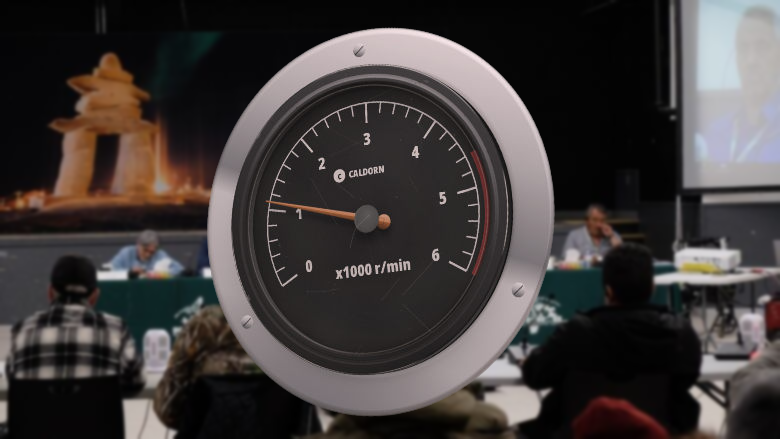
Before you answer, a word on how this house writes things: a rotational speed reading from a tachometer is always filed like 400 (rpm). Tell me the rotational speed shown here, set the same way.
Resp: 1100 (rpm)
